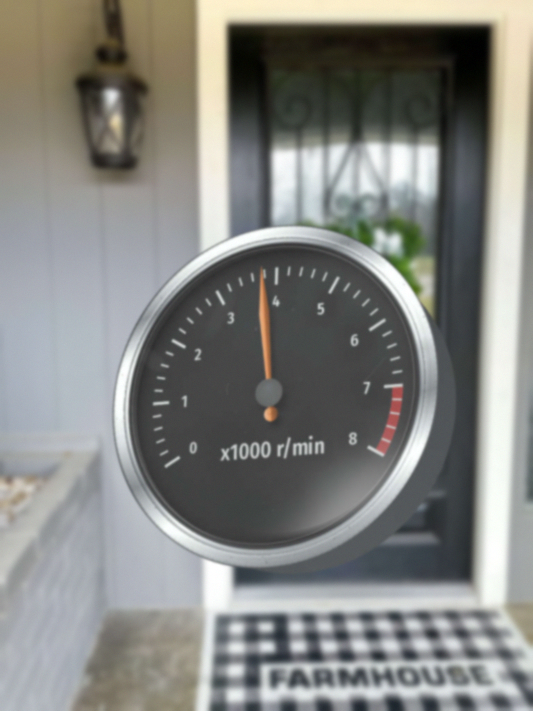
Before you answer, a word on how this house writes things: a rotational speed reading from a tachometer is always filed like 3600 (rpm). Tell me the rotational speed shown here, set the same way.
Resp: 3800 (rpm)
